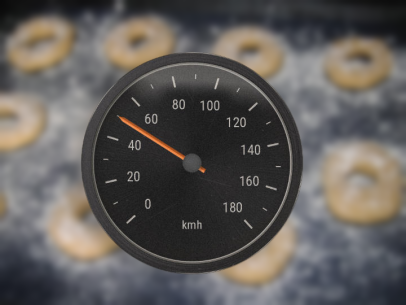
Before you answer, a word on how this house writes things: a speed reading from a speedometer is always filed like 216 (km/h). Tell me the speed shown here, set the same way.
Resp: 50 (km/h)
